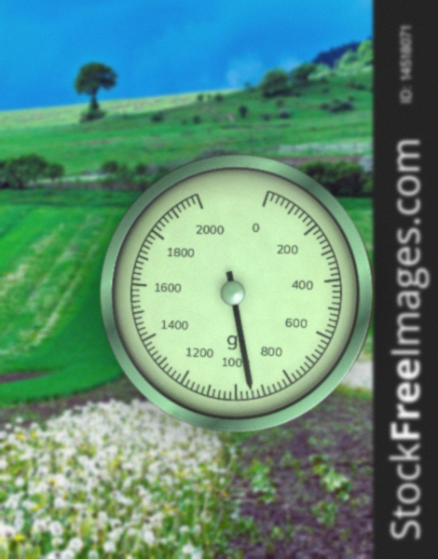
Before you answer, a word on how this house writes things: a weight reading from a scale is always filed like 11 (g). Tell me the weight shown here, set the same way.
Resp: 940 (g)
